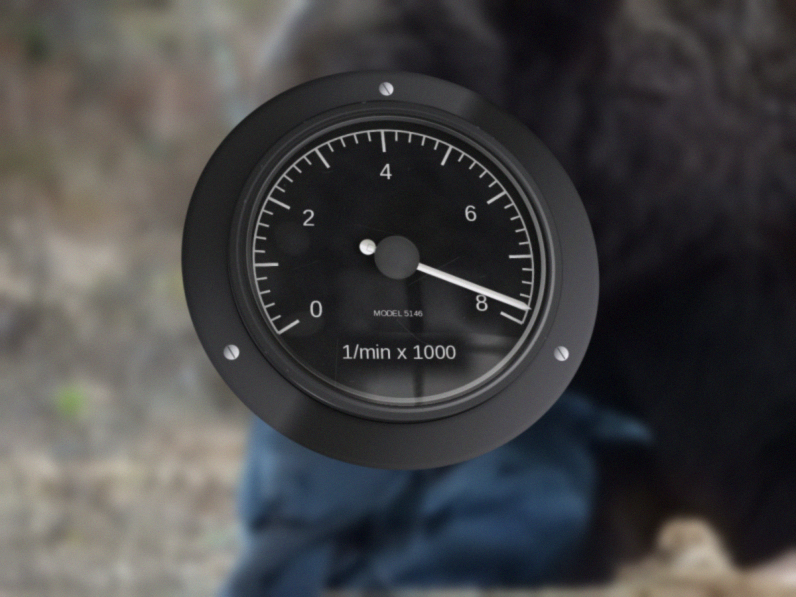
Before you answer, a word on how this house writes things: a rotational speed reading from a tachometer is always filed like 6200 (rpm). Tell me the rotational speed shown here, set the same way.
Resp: 7800 (rpm)
